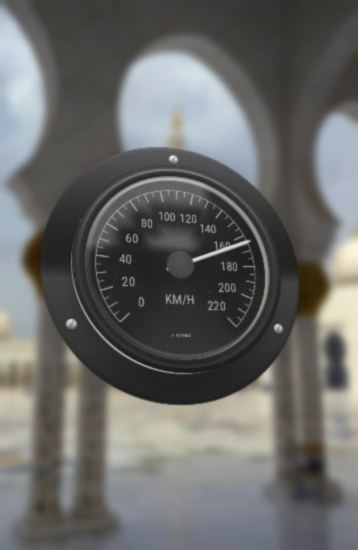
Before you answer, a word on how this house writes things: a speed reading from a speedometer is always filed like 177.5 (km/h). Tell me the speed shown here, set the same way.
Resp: 165 (km/h)
